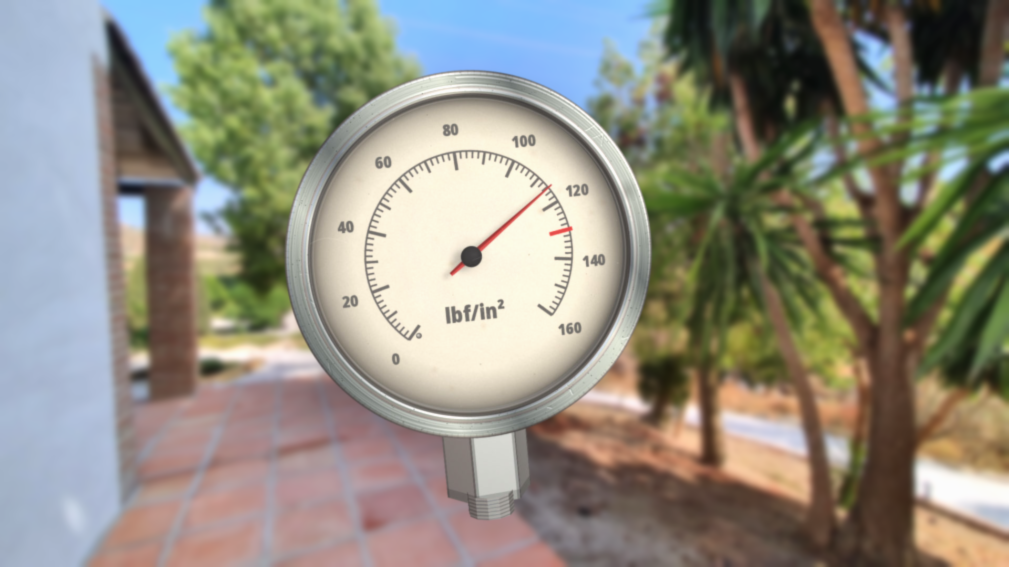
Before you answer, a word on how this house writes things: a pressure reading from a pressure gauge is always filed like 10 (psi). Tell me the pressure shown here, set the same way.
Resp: 114 (psi)
